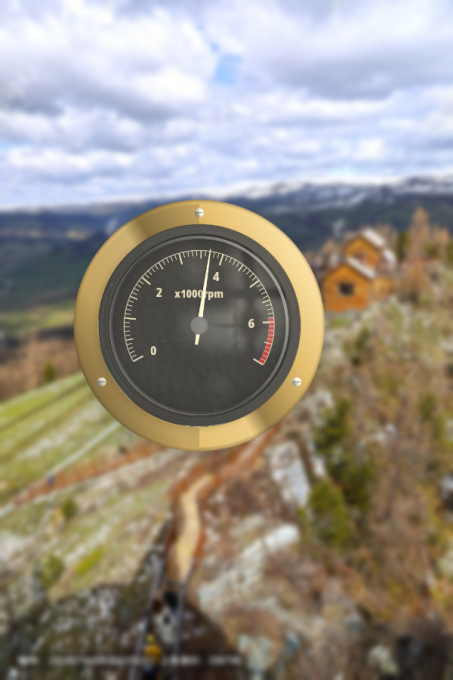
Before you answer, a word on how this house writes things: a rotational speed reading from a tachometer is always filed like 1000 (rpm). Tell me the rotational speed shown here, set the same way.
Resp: 3700 (rpm)
